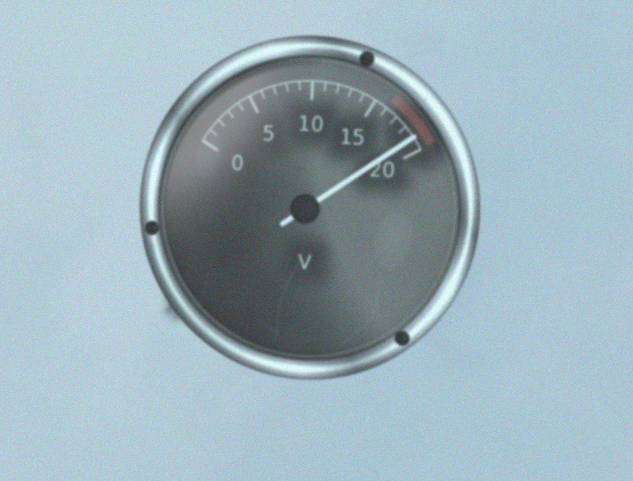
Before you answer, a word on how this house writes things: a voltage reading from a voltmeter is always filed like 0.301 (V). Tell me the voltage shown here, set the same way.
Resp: 19 (V)
